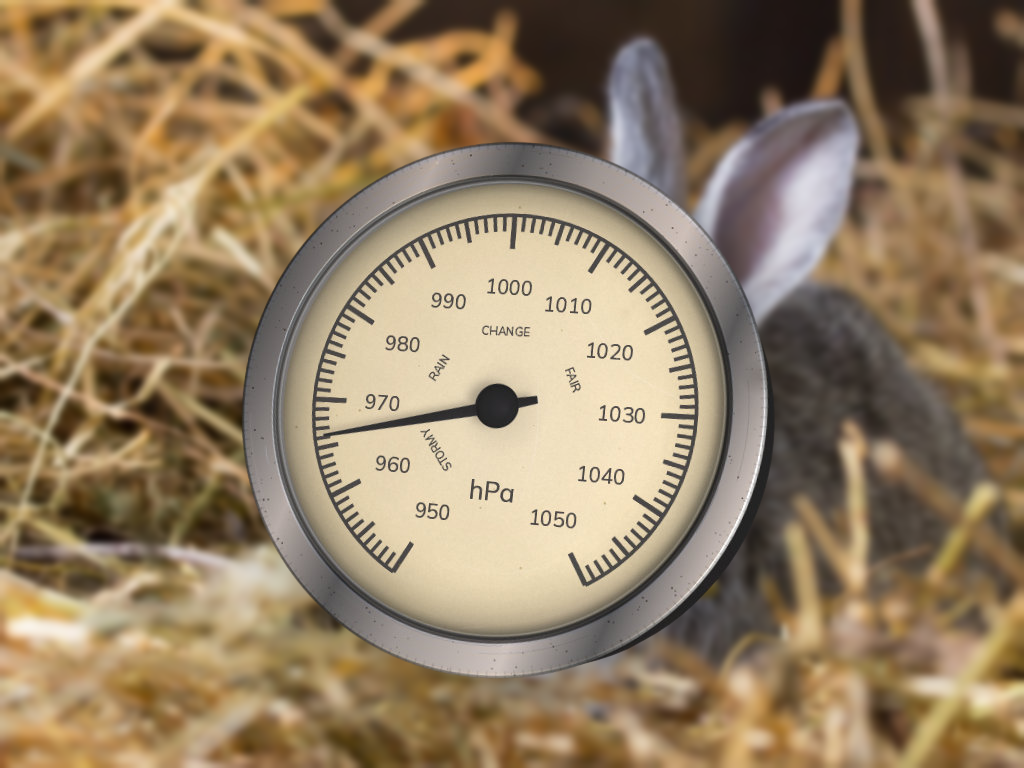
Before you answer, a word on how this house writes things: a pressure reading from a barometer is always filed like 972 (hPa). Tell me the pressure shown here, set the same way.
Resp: 966 (hPa)
